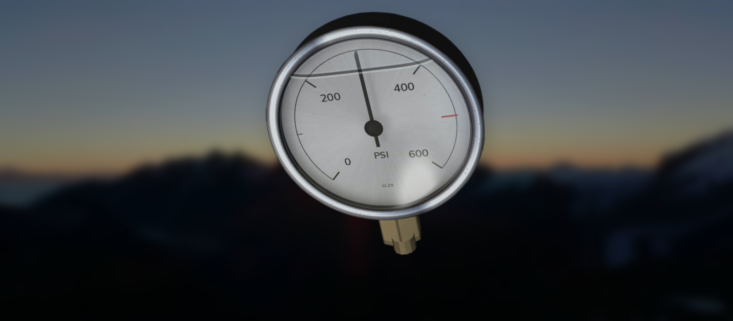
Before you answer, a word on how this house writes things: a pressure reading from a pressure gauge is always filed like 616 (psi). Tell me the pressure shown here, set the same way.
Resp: 300 (psi)
